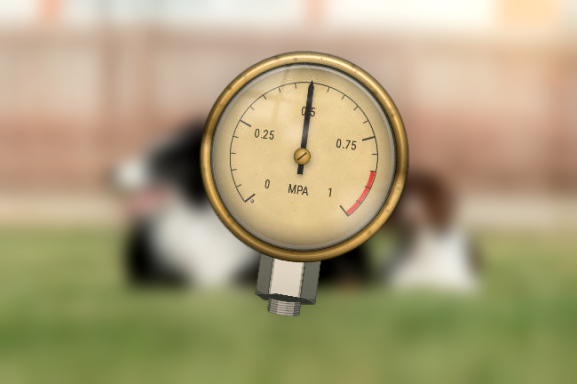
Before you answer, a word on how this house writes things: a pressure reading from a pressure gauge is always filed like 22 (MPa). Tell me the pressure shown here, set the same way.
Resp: 0.5 (MPa)
